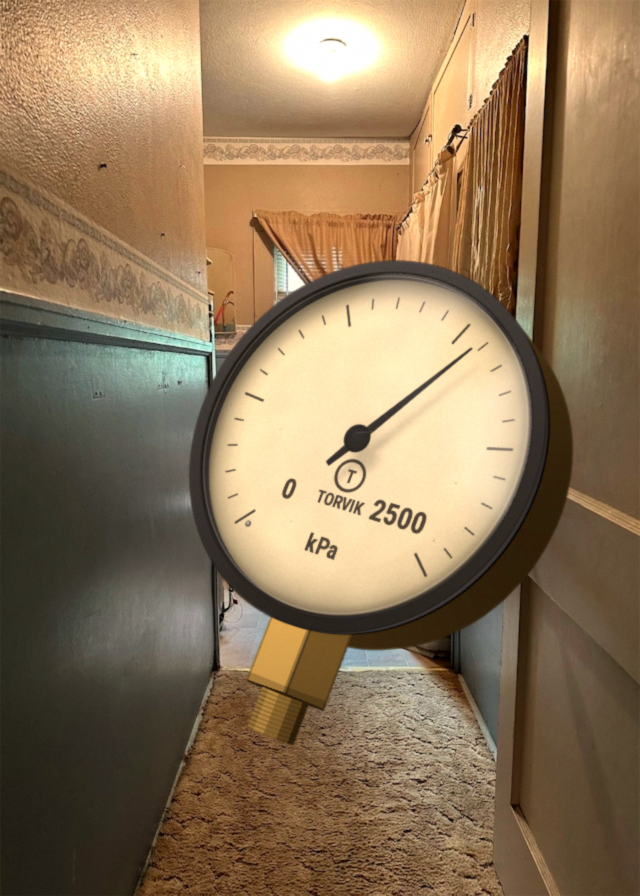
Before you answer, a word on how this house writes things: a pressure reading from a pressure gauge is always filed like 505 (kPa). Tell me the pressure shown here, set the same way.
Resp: 1600 (kPa)
